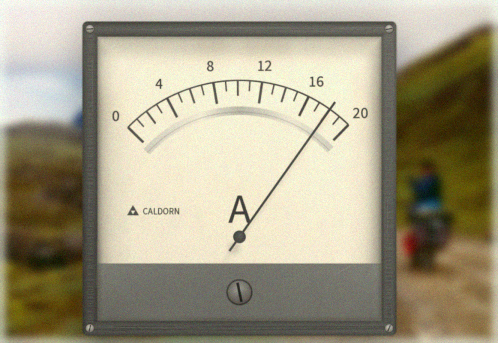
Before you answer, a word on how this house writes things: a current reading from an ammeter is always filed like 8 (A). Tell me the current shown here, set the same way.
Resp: 18 (A)
